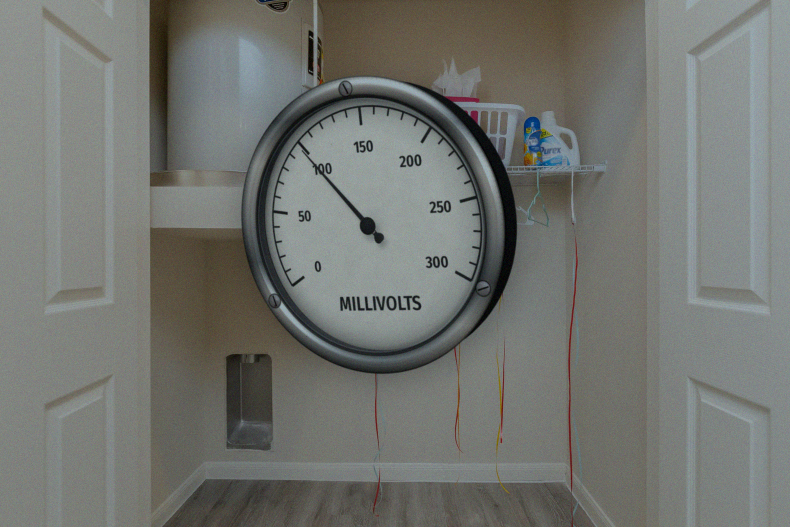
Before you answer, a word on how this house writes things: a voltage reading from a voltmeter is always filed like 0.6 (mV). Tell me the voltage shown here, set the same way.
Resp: 100 (mV)
